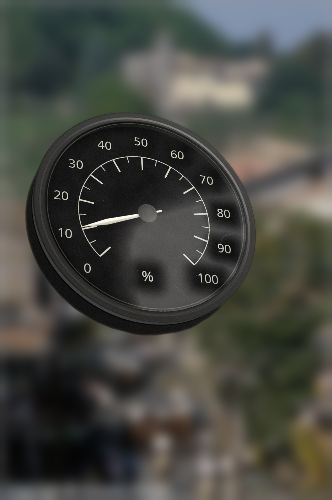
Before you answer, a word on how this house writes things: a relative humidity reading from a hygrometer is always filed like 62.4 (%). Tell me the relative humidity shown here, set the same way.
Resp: 10 (%)
